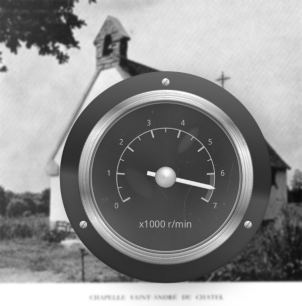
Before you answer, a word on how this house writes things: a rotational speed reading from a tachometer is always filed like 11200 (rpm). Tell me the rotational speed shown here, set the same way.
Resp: 6500 (rpm)
